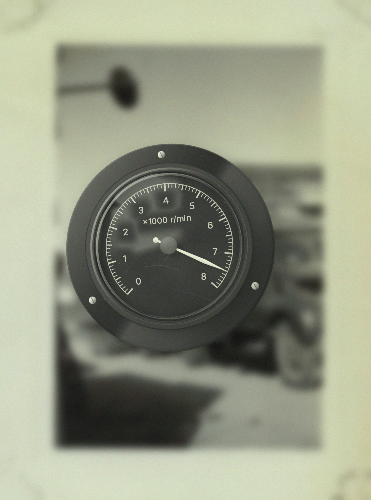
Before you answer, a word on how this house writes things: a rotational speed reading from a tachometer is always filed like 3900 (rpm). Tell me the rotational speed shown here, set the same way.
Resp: 7500 (rpm)
